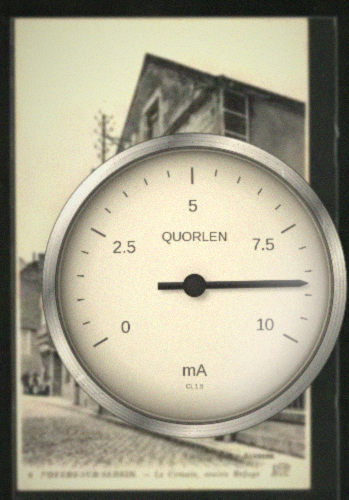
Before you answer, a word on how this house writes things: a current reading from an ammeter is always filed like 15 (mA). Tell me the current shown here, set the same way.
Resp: 8.75 (mA)
